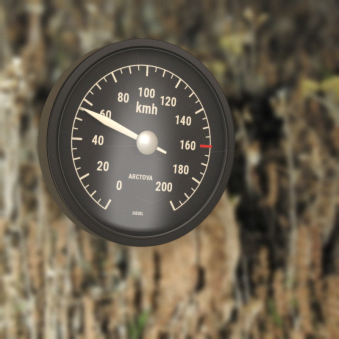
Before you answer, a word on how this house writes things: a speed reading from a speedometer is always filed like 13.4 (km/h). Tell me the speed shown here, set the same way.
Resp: 55 (km/h)
